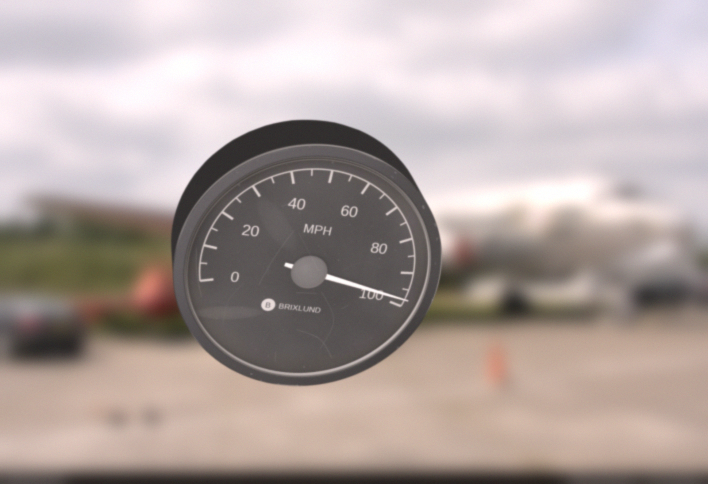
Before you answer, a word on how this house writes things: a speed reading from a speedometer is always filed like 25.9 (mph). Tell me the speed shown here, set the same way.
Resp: 97.5 (mph)
